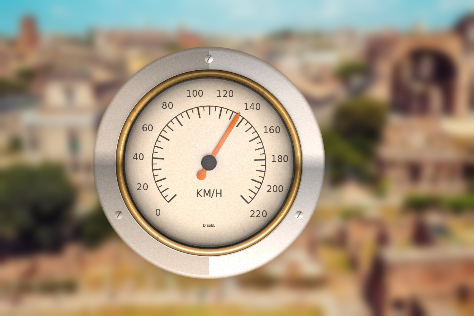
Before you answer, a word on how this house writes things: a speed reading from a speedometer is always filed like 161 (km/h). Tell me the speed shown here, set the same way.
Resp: 135 (km/h)
